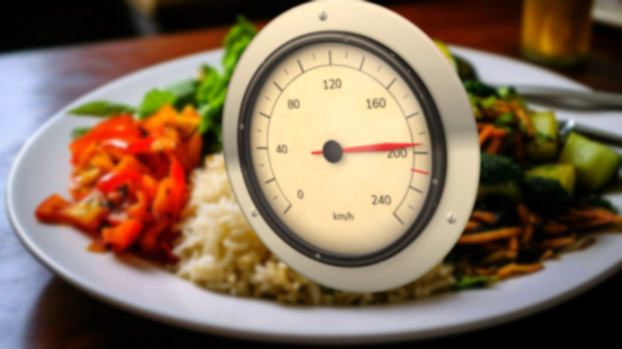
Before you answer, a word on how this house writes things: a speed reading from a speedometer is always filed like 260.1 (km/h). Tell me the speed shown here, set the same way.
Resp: 195 (km/h)
